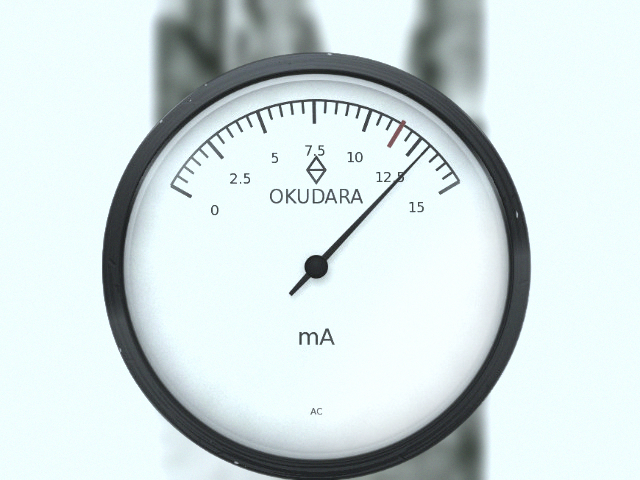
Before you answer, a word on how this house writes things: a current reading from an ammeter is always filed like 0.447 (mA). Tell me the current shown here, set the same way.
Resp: 13 (mA)
